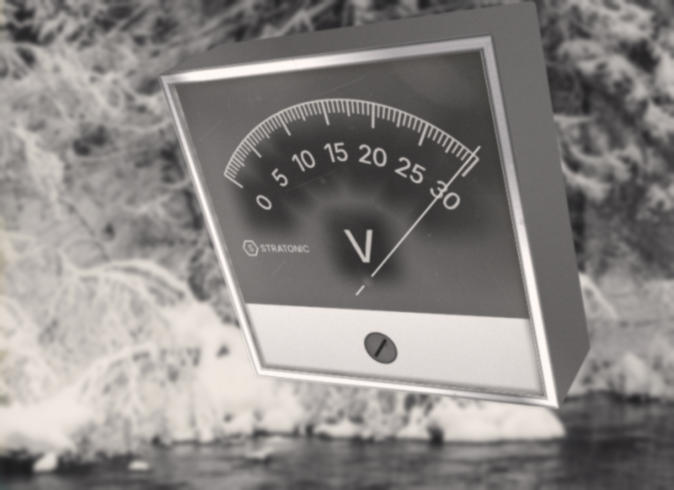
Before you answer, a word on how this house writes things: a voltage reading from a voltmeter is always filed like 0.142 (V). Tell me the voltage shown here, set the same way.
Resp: 29.5 (V)
